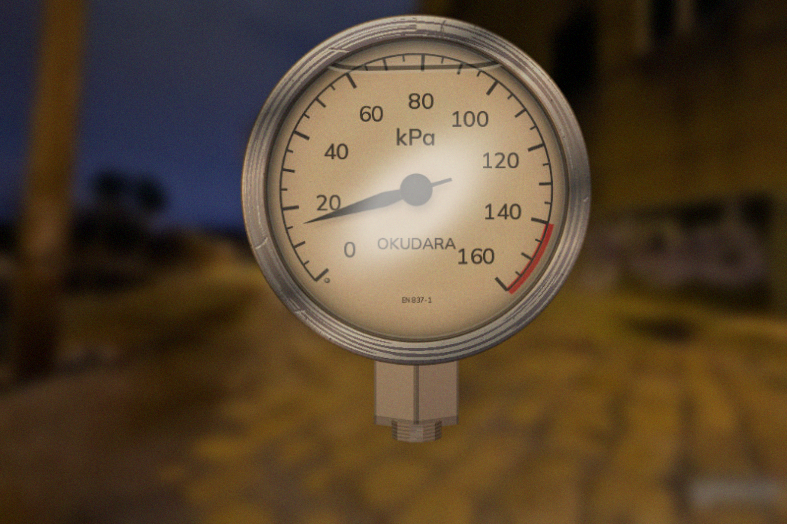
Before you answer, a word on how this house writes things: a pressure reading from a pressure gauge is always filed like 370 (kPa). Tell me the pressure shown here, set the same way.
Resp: 15 (kPa)
